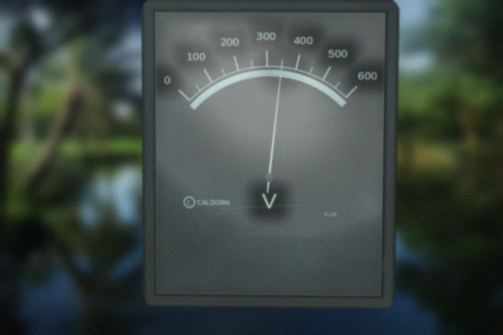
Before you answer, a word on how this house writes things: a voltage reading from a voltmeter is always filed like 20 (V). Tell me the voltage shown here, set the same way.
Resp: 350 (V)
